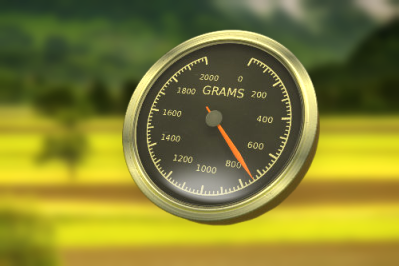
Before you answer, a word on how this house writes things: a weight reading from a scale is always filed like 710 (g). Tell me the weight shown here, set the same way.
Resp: 740 (g)
